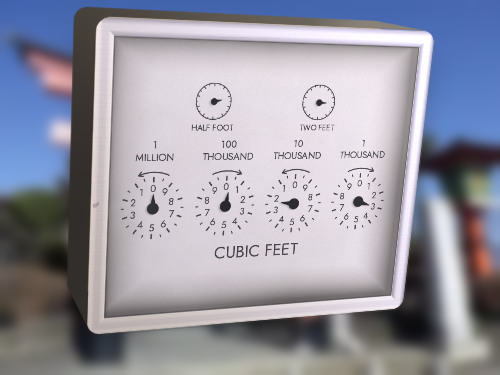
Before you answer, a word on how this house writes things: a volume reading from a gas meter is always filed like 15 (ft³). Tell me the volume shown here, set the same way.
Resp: 2300 (ft³)
